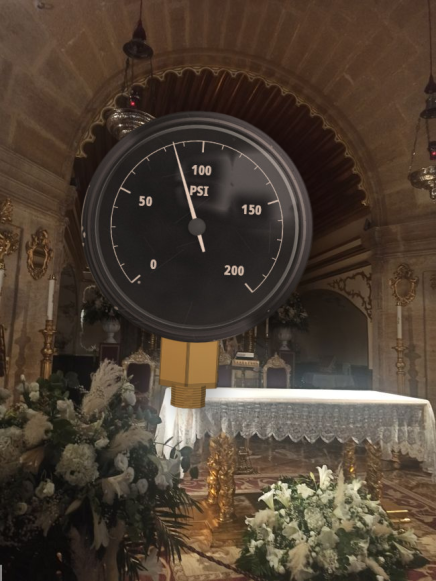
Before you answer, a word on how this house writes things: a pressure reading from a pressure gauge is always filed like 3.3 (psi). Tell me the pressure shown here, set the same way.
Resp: 85 (psi)
